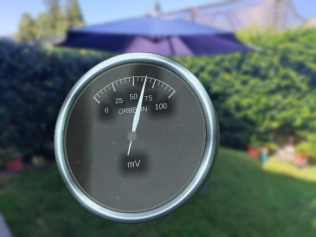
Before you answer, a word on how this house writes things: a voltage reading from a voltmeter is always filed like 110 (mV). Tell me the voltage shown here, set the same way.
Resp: 65 (mV)
